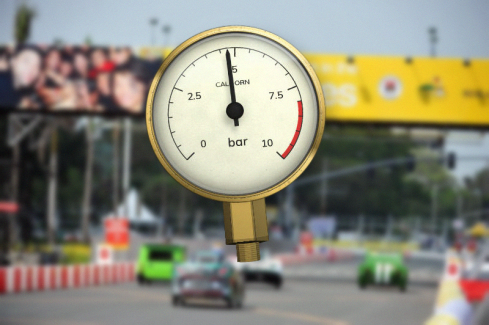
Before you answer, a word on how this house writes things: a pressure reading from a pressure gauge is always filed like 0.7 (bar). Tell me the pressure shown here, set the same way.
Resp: 4.75 (bar)
